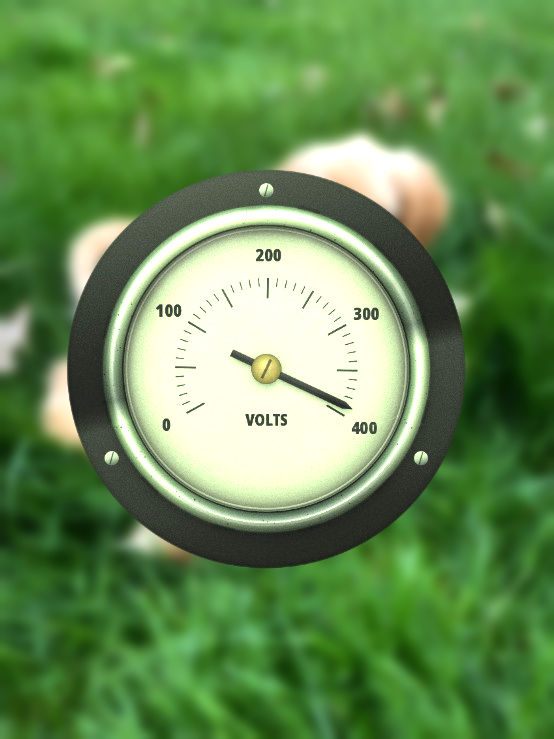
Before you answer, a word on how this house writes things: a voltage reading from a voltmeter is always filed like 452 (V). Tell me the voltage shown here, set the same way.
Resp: 390 (V)
